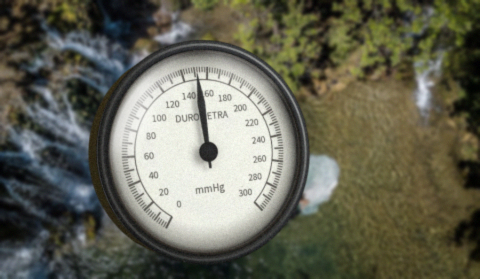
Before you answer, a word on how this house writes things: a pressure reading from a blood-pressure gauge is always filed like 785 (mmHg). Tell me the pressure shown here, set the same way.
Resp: 150 (mmHg)
